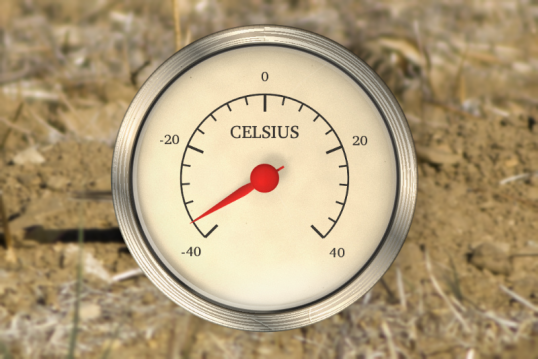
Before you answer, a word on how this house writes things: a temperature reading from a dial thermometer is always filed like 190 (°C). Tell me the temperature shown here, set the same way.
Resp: -36 (°C)
